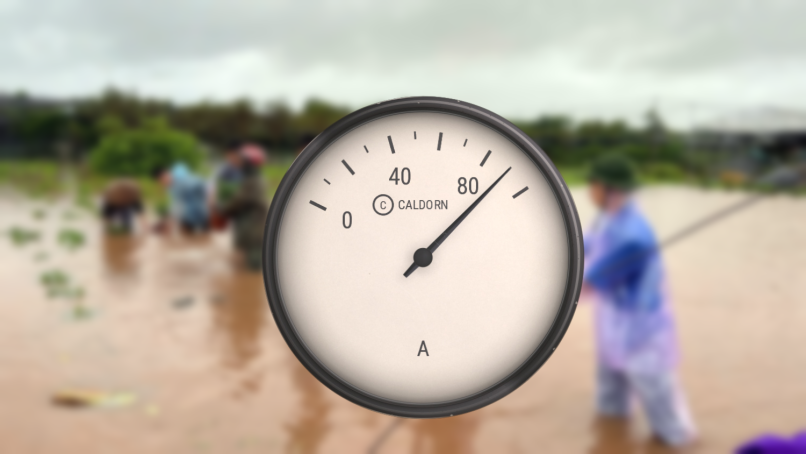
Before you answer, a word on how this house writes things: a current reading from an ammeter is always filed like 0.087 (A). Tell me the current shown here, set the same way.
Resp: 90 (A)
